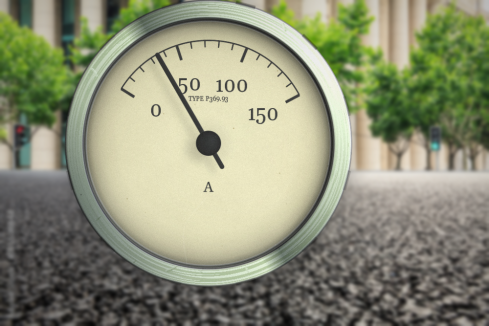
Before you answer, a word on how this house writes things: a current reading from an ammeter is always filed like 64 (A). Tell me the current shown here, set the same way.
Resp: 35 (A)
